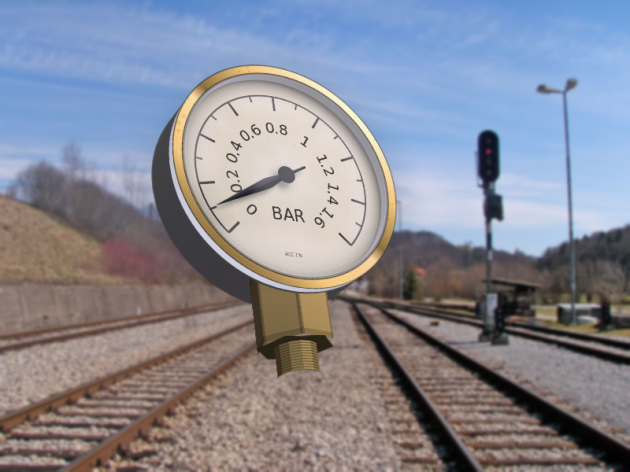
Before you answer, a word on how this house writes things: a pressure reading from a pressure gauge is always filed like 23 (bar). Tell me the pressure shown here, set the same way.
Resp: 0.1 (bar)
